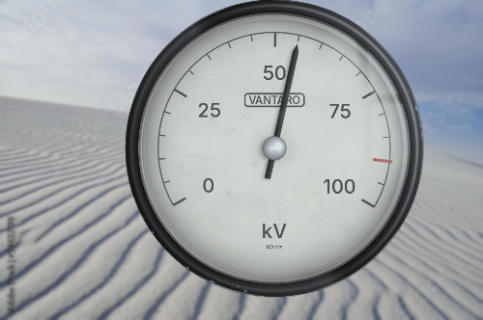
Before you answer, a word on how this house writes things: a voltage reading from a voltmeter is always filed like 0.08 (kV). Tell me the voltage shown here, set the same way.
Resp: 55 (kV)
